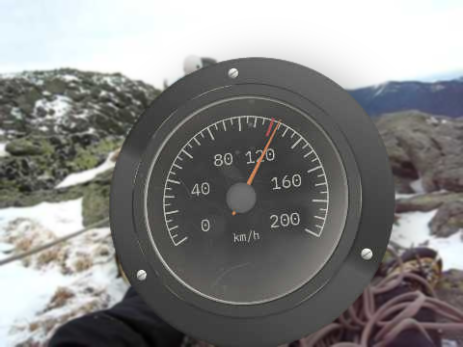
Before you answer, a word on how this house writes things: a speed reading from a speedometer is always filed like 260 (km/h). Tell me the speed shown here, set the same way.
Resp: 125 (km/h)
